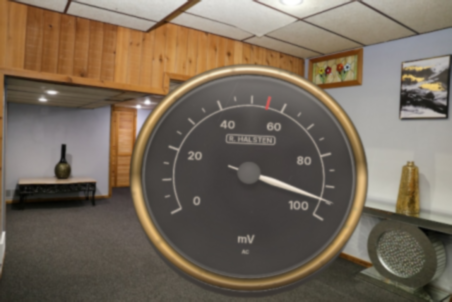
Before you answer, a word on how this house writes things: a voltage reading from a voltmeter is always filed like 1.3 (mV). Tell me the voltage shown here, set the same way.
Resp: 95 (mV)
